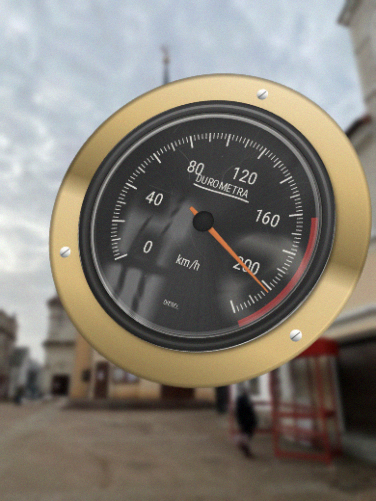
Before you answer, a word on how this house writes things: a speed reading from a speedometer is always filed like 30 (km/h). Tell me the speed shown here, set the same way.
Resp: 202 (km/h)
